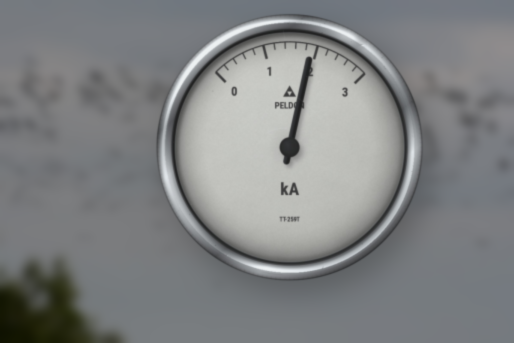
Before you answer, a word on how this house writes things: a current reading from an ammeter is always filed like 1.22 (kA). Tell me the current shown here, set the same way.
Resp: 1.9 (kA)
